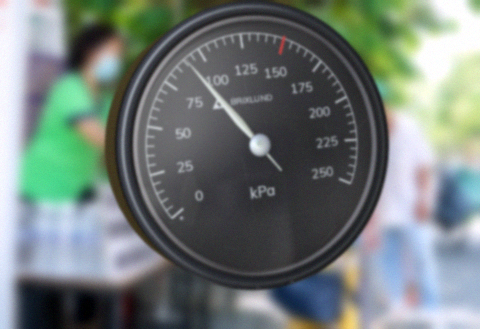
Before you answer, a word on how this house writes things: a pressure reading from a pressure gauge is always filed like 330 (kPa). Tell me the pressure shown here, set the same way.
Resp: 90 (kPa)
